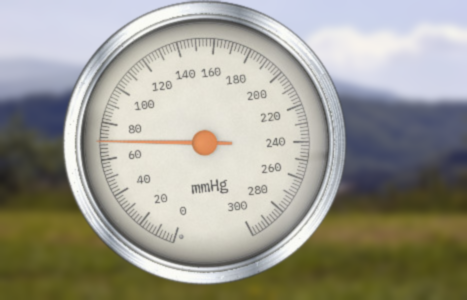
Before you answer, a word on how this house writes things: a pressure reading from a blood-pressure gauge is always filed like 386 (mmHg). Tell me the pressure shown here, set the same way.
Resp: 70 (mmHg)
